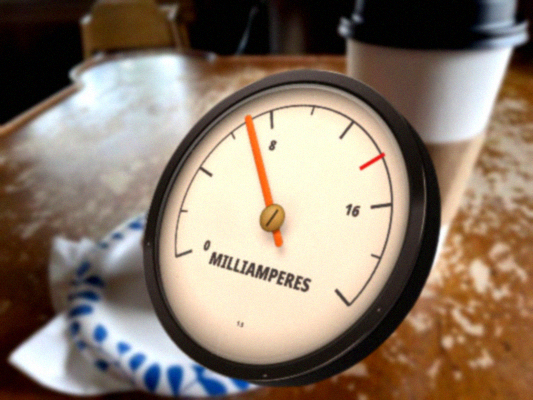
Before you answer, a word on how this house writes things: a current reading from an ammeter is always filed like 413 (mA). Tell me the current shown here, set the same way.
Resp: 7 (mA)
